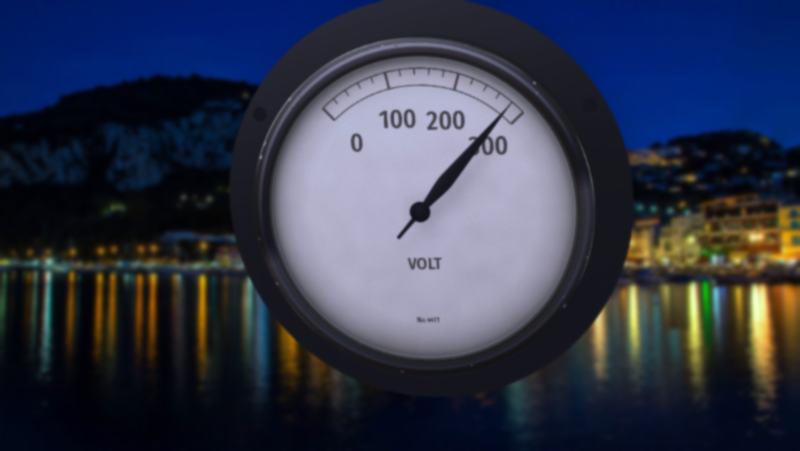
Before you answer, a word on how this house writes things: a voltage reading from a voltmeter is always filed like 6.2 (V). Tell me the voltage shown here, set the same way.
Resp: 280 (V)
